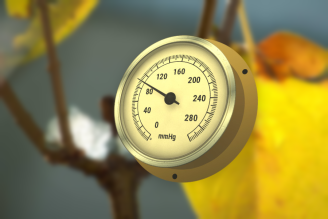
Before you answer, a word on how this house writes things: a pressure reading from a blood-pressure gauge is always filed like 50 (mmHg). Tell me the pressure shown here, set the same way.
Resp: 90 (mmHg)
